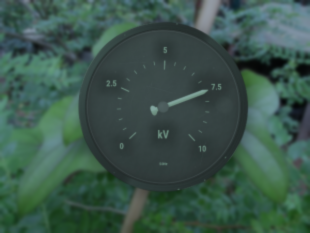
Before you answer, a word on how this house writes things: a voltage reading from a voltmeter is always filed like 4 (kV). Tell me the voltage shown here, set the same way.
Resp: 7.5 (kV)
